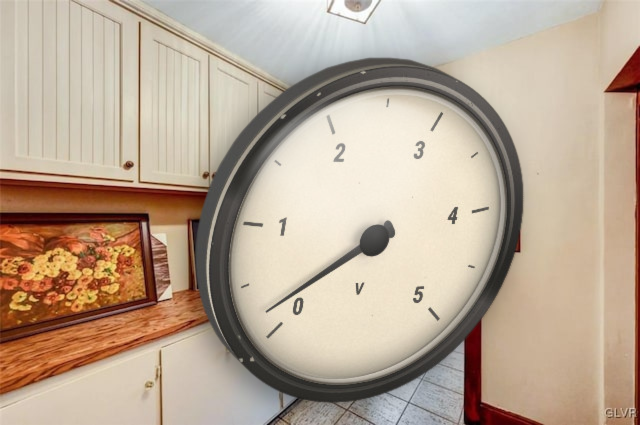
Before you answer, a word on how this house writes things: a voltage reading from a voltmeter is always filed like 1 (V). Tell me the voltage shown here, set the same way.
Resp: 0.25 (V)
